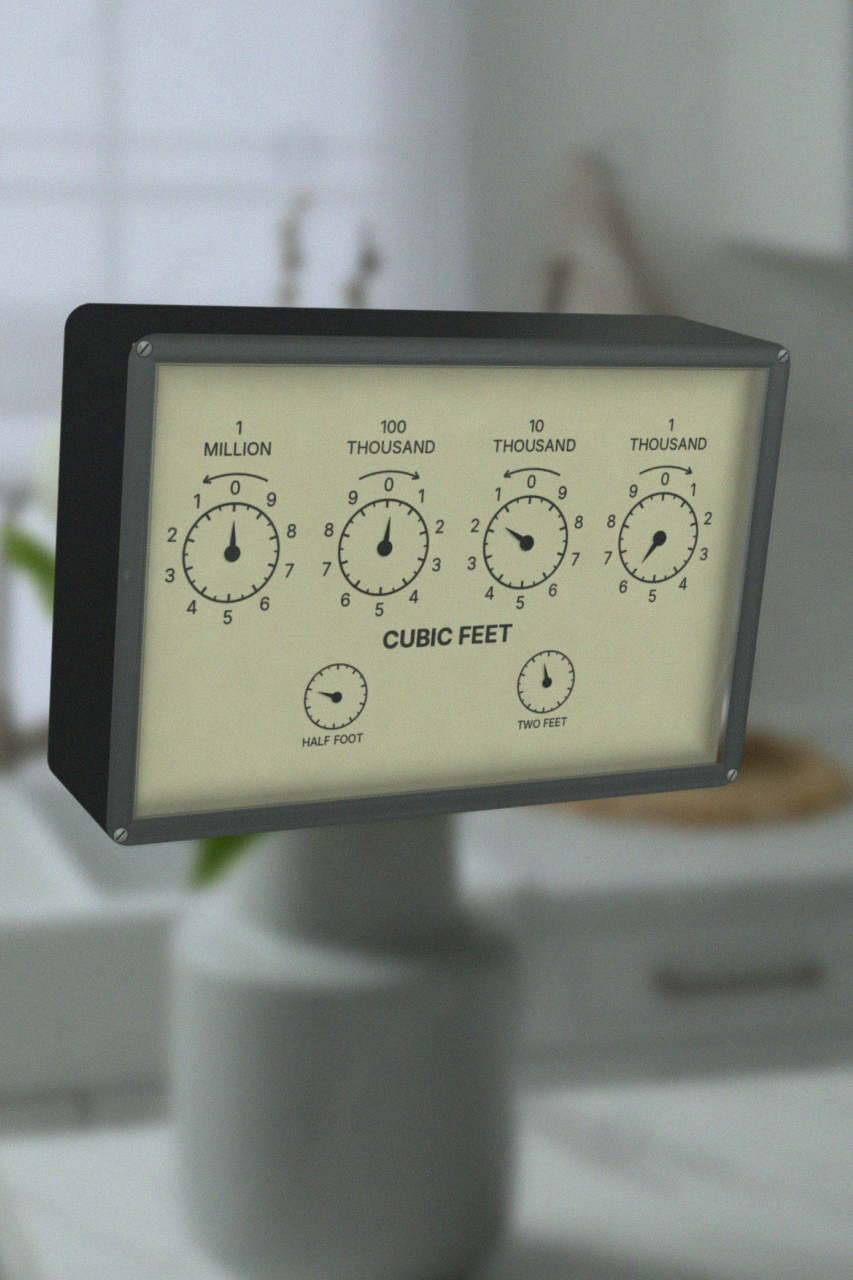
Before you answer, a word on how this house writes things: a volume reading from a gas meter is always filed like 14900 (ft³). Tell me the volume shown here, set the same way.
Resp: 1600 (ft³)
